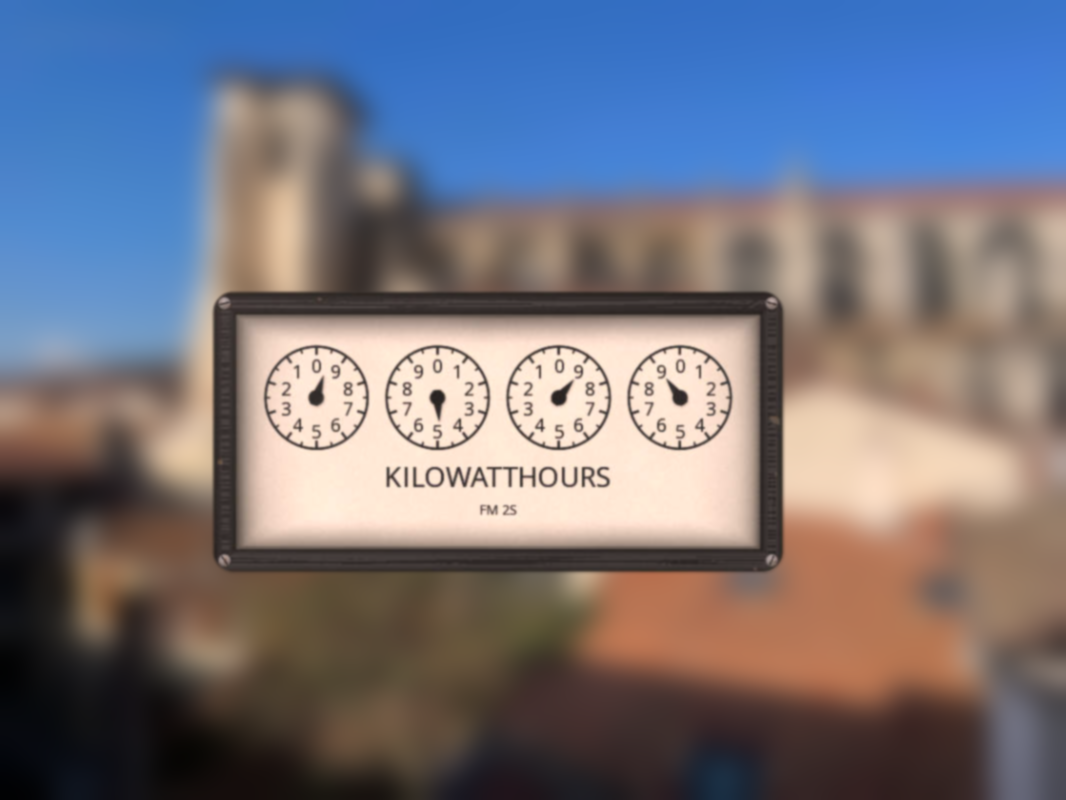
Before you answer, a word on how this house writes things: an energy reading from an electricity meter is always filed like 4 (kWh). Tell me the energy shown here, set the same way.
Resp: 9489 (kWh)
